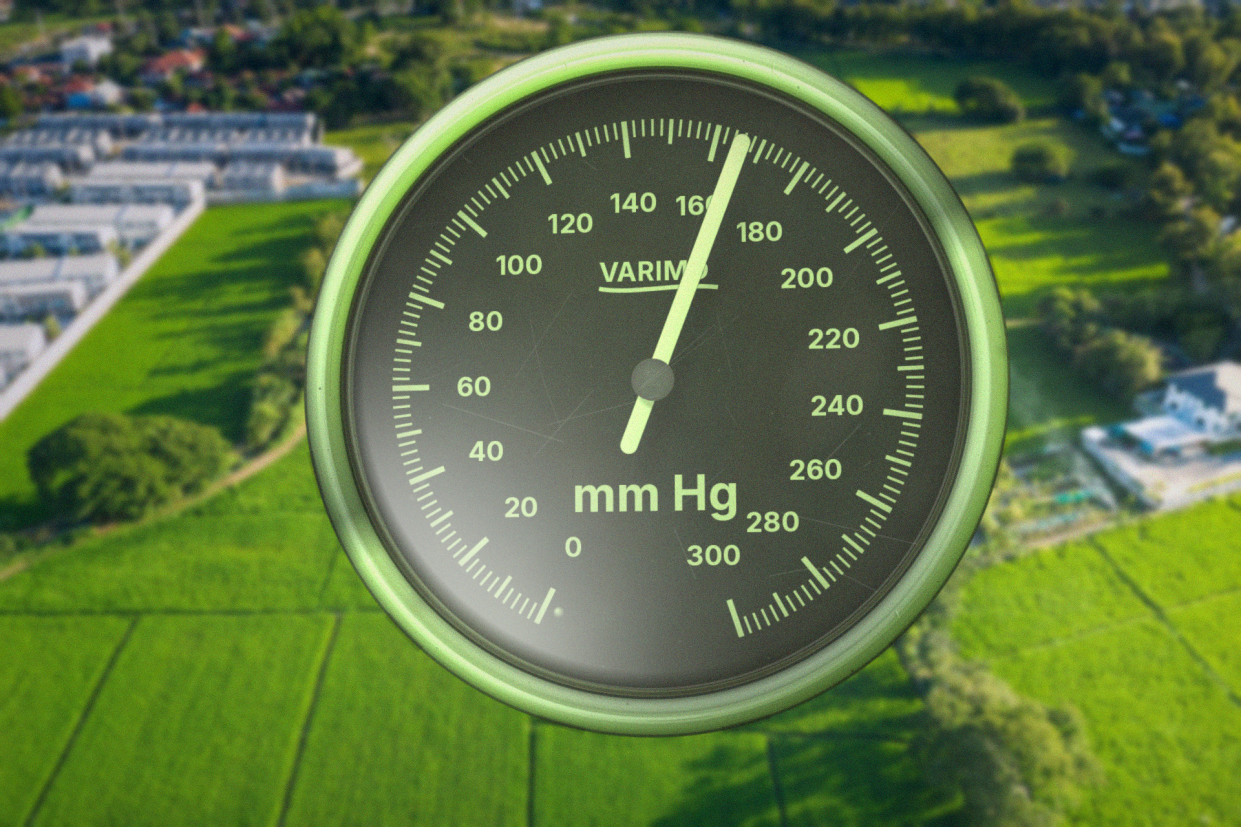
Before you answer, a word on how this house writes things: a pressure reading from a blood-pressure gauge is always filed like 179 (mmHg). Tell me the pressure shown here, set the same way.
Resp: 166 (mmHg)
